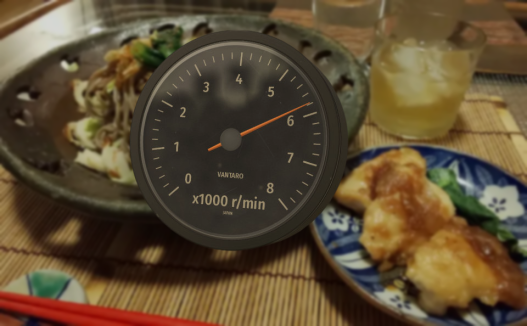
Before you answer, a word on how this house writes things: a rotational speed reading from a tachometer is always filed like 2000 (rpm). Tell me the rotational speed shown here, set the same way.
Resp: 5800 (rpm)
